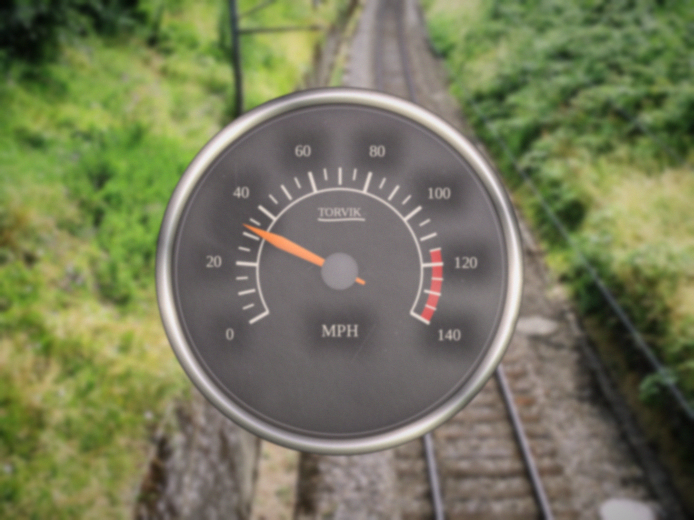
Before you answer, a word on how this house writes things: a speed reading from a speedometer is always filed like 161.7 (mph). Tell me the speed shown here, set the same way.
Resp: 32.5 (mph)
